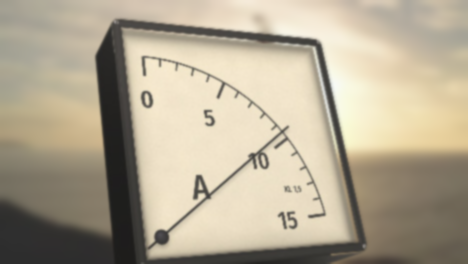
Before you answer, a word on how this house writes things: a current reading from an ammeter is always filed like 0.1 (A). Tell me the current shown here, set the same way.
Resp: 9.5 (A)
